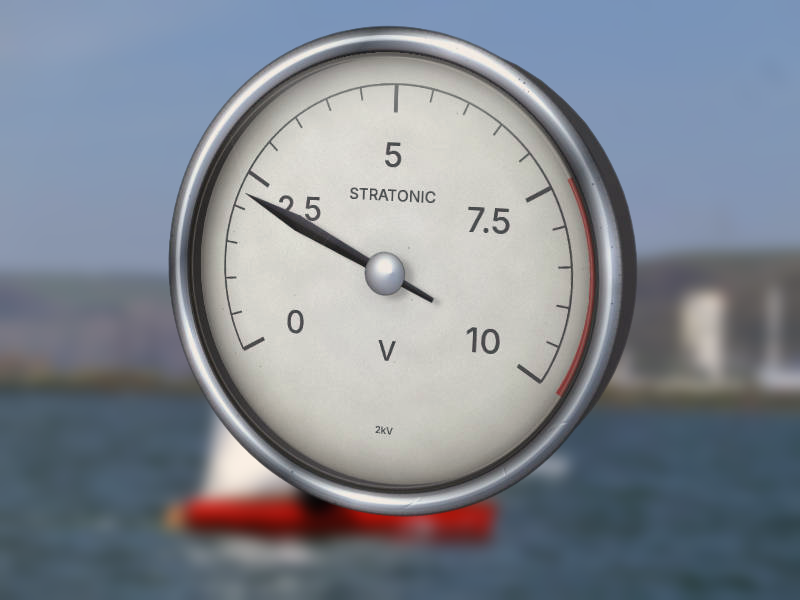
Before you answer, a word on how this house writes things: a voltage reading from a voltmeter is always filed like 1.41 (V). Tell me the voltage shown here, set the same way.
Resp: 2.25 (V)
